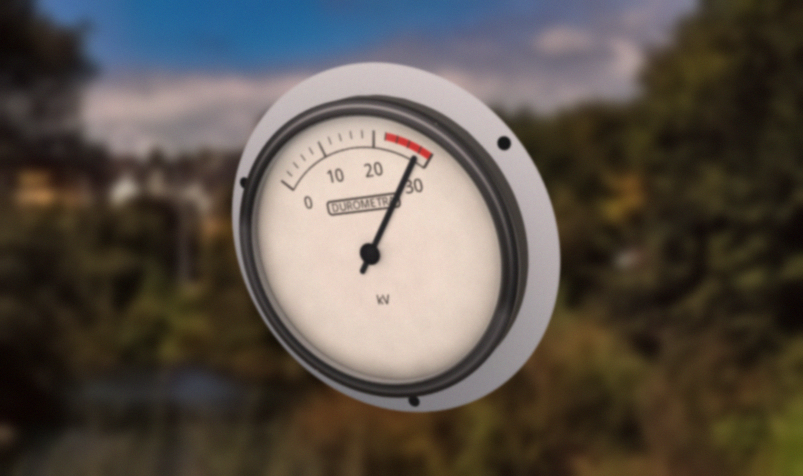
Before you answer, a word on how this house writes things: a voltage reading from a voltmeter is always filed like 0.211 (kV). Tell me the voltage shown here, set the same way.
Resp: 28 (kV)
